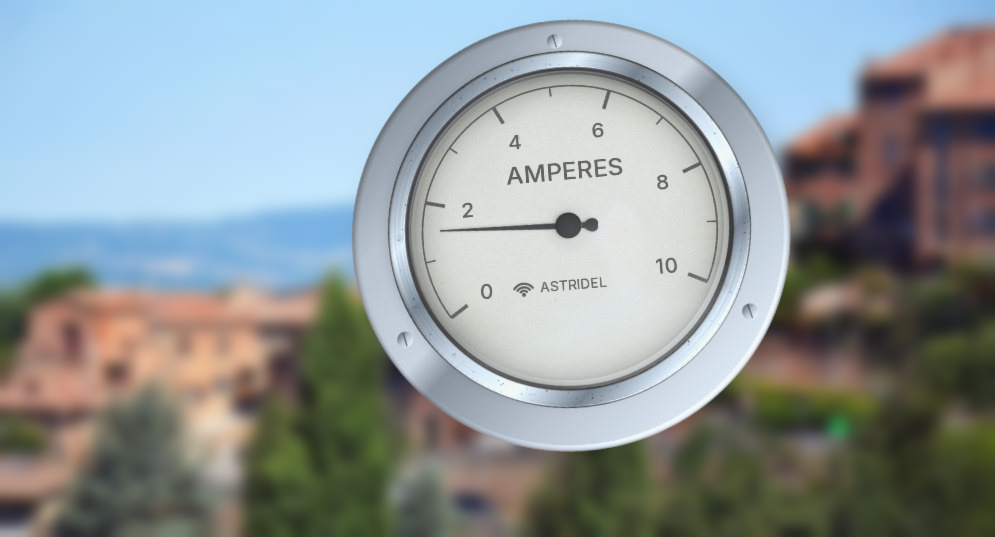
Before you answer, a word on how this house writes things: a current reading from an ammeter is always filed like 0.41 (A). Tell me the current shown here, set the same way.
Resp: 1.5 (A)
